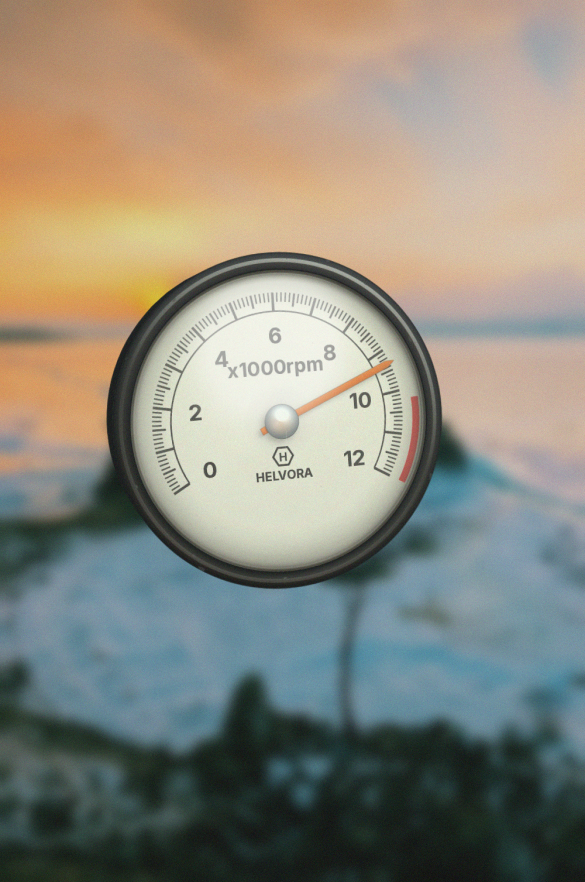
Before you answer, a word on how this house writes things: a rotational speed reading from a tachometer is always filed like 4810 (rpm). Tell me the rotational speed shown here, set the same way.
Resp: 9300 (rpm)
